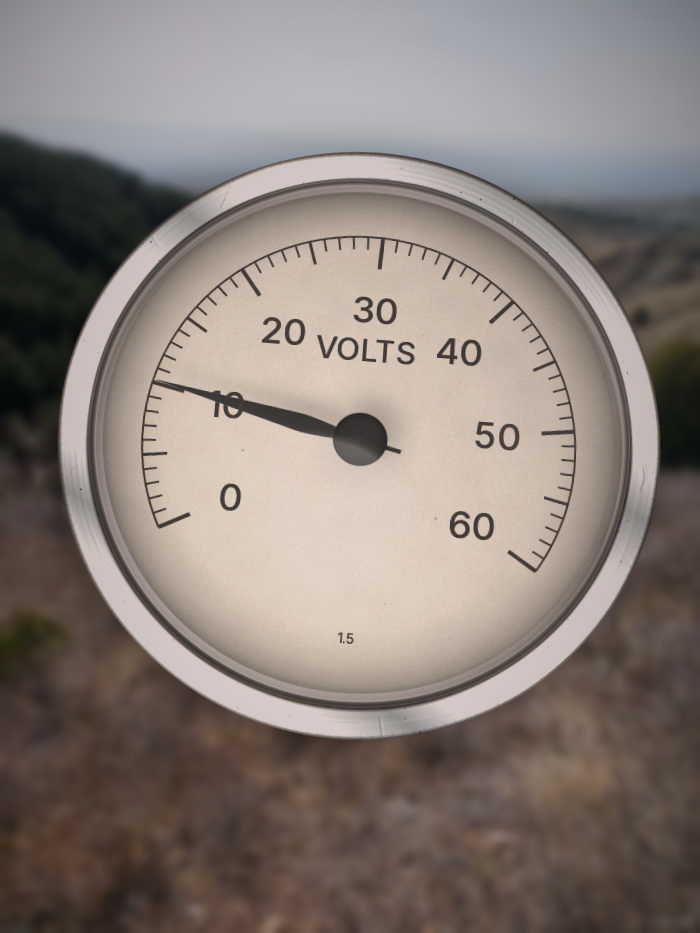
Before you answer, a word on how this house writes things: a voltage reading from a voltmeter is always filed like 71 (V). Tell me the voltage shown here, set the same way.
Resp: 10 (V)
